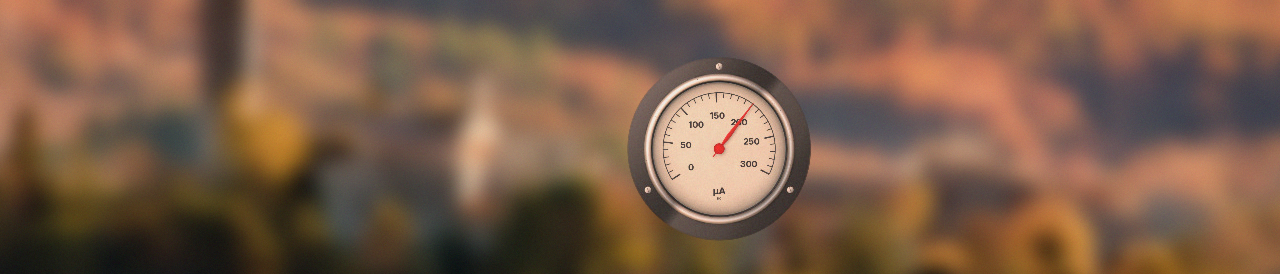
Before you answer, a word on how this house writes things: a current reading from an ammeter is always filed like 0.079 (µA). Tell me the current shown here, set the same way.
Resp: 200 (µA)
